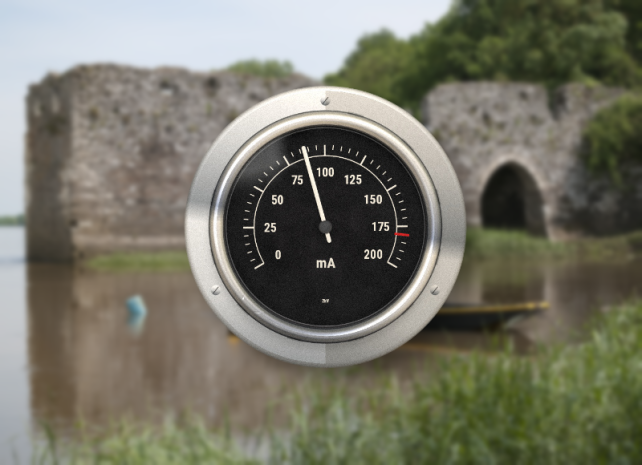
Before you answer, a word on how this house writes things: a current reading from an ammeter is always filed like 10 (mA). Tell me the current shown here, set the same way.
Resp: 87.5 (mA)
